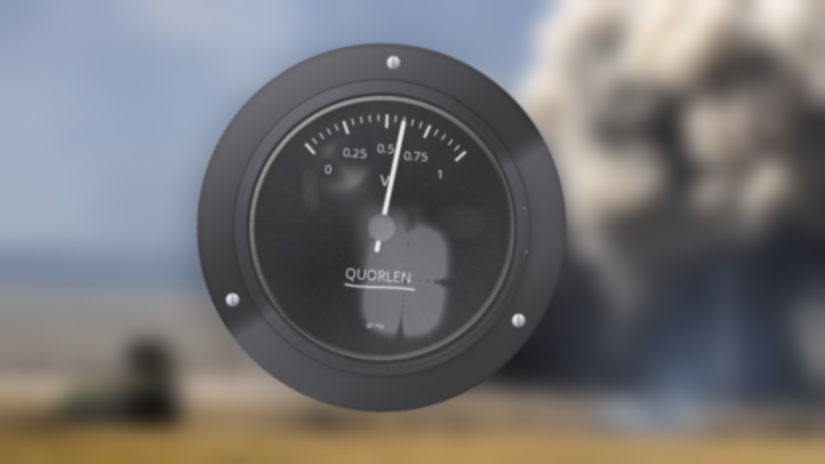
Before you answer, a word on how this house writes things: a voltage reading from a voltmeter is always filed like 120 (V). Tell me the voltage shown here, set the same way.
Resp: 0.6 (V)
